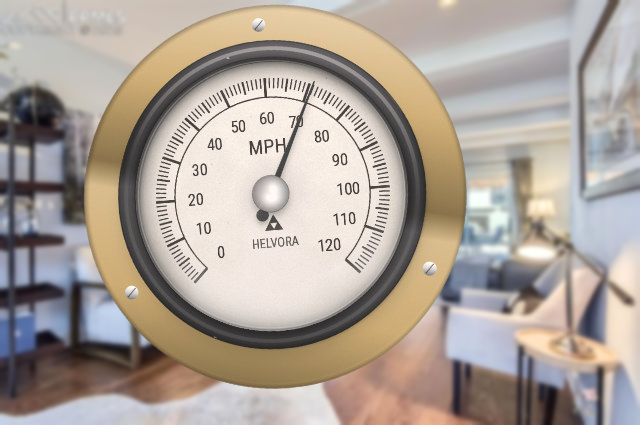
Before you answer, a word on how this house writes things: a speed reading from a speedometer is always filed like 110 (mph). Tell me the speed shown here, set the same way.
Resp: 71 (mph)
